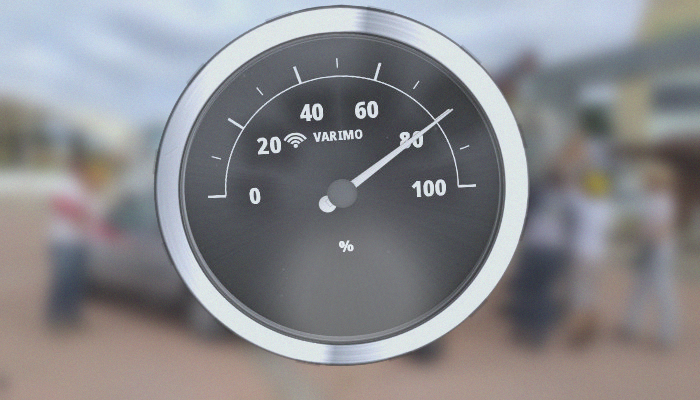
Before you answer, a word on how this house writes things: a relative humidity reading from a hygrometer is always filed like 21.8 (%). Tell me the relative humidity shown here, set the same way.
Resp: 80 (%)
